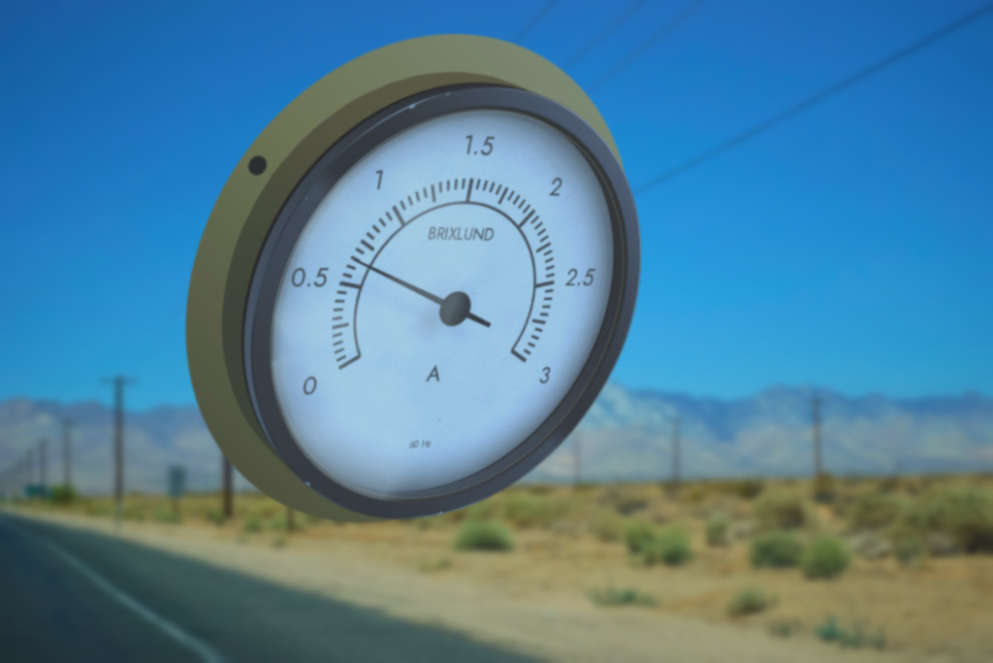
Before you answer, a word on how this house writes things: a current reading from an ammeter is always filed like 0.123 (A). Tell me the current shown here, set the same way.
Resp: 0.65 (A)
